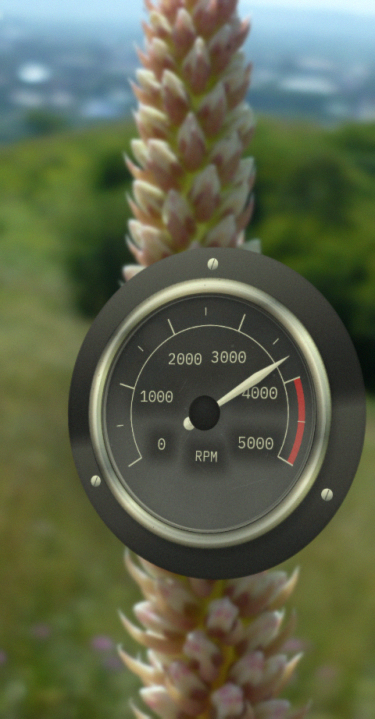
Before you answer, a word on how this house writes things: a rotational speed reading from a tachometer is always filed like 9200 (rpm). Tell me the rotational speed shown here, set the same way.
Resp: 3750 (rpm)
